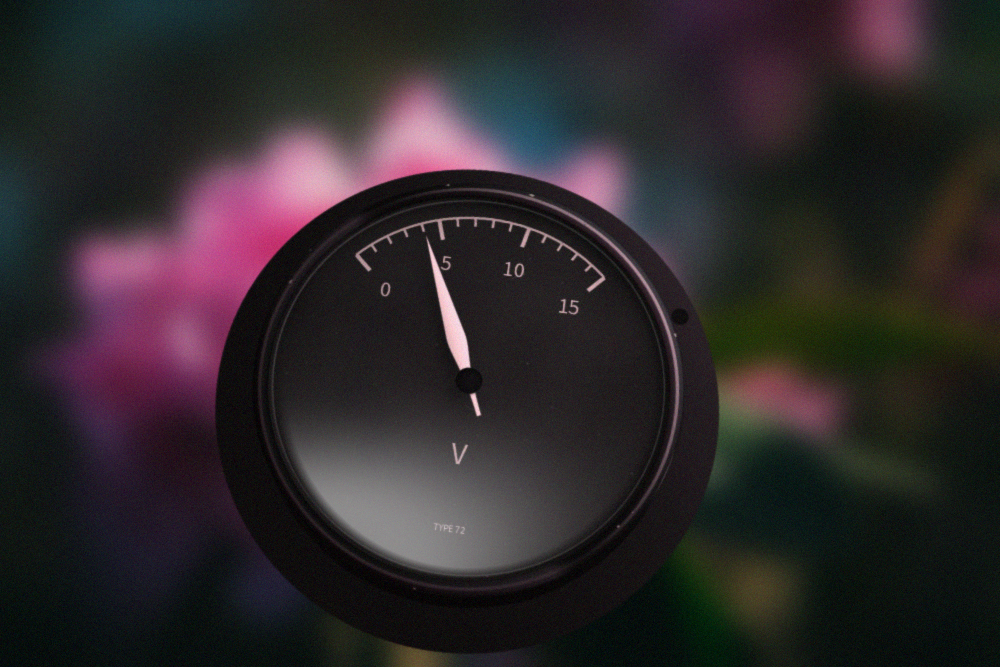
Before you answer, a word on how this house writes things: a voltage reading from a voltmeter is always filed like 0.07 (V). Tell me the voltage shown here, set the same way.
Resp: 4 (V)
